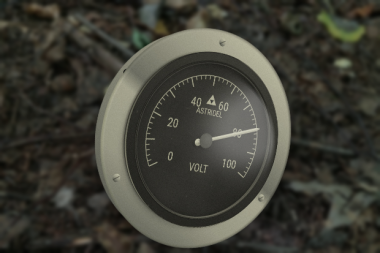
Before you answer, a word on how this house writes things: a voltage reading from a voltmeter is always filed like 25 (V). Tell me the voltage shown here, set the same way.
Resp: 80 (V)
